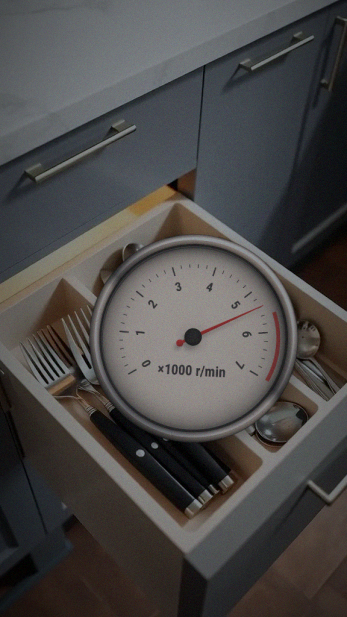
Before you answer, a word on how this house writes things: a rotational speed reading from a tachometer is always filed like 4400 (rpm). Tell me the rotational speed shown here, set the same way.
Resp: 5400 (rpm)
